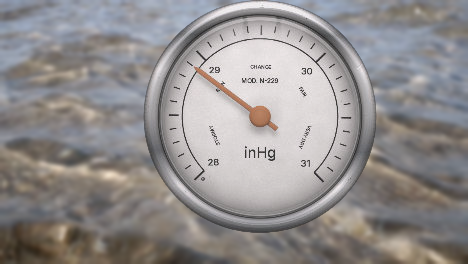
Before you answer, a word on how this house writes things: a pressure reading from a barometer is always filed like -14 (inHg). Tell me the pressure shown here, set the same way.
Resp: 28.9 (inHg)
